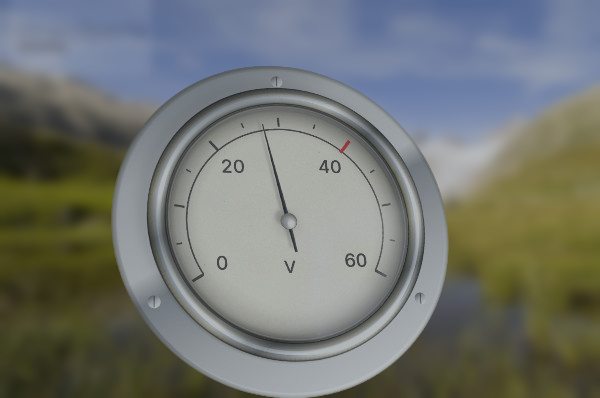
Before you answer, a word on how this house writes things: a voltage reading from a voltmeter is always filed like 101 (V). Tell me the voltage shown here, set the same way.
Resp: 27.5 (V)
